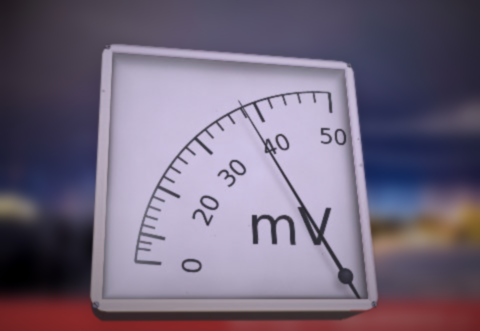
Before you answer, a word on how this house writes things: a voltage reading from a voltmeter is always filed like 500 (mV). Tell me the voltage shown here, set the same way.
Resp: 38 (mV)
